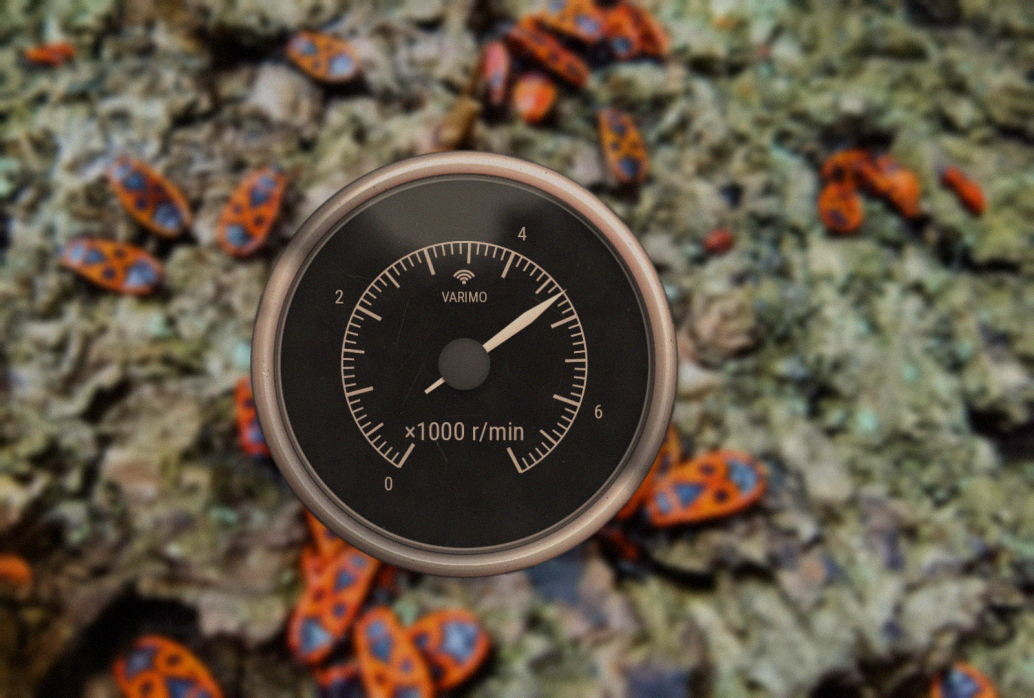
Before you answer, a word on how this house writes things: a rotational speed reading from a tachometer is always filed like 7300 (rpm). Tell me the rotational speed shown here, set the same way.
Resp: 4700 (rpm)
